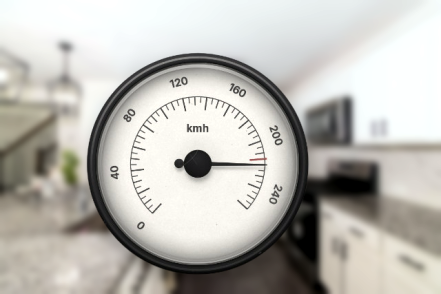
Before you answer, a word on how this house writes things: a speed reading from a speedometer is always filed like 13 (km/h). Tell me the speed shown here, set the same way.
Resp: 220 (km/h)
